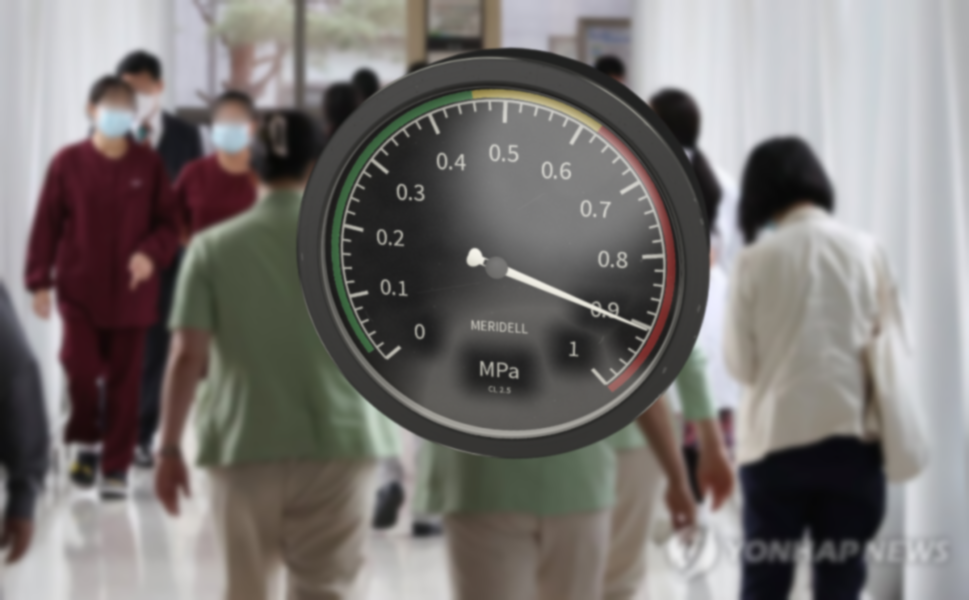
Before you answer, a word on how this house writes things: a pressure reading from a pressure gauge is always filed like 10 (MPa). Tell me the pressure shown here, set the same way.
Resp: 0.9 (MPa)
